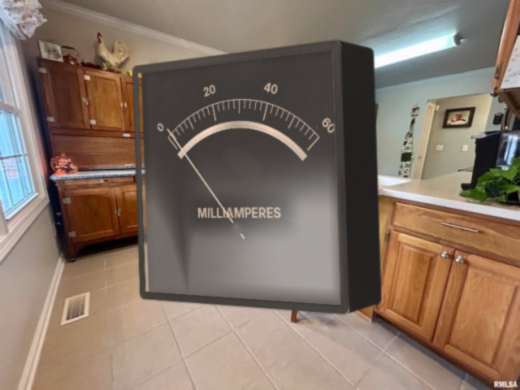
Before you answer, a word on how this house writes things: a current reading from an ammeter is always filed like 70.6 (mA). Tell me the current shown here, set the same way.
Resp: 2 (mA)
